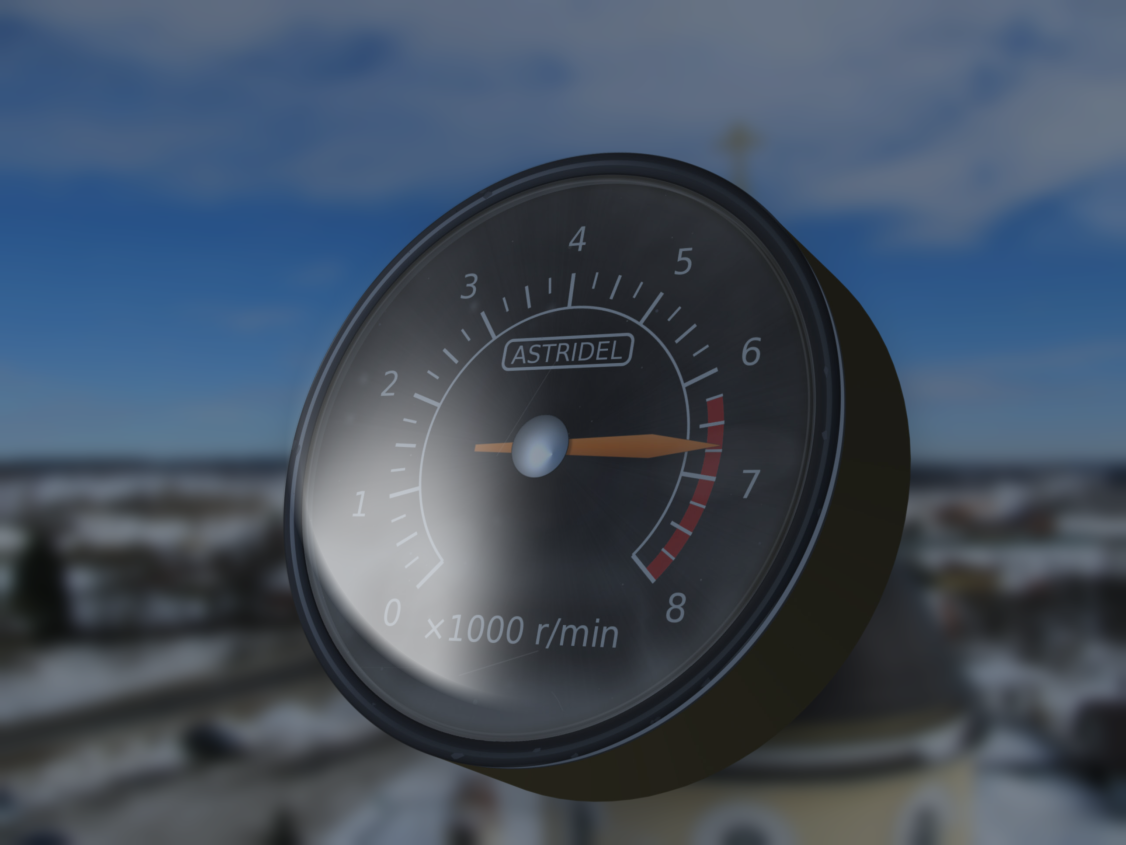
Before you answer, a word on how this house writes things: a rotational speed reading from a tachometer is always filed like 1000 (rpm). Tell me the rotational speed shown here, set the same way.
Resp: 6750 (rpm)
